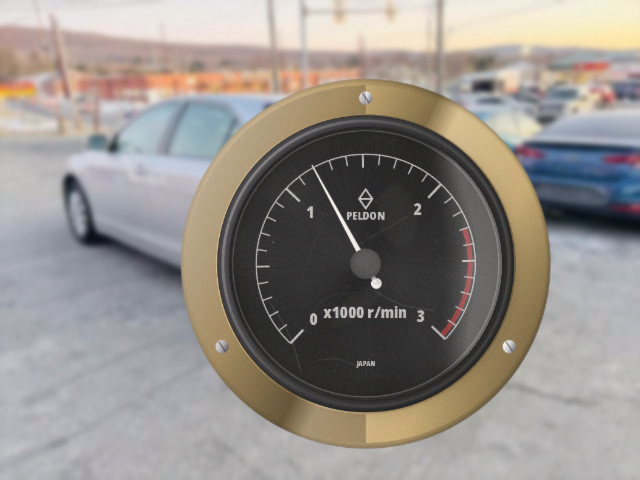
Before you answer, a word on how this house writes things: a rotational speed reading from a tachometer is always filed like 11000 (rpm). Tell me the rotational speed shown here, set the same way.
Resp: 1200 (rpm)
